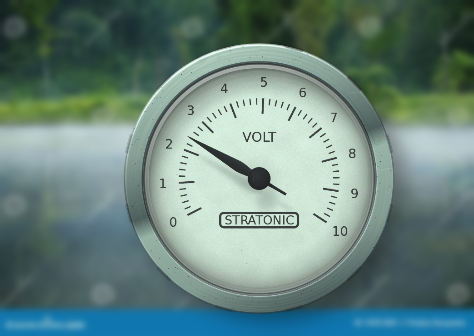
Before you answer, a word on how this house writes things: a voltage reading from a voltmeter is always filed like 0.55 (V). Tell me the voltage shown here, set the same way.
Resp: 2.4 (V)
